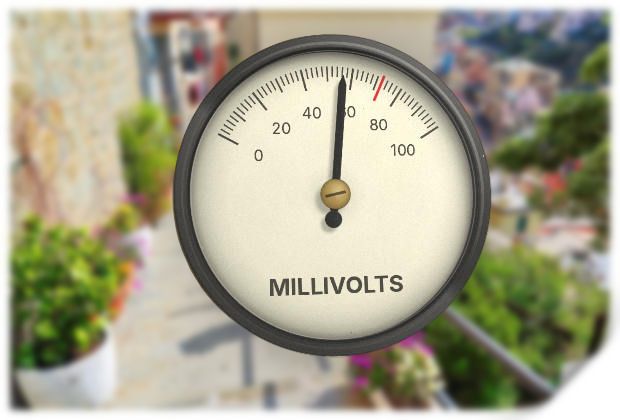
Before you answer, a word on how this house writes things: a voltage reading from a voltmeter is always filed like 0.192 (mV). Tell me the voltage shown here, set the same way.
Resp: 56 (mV)
